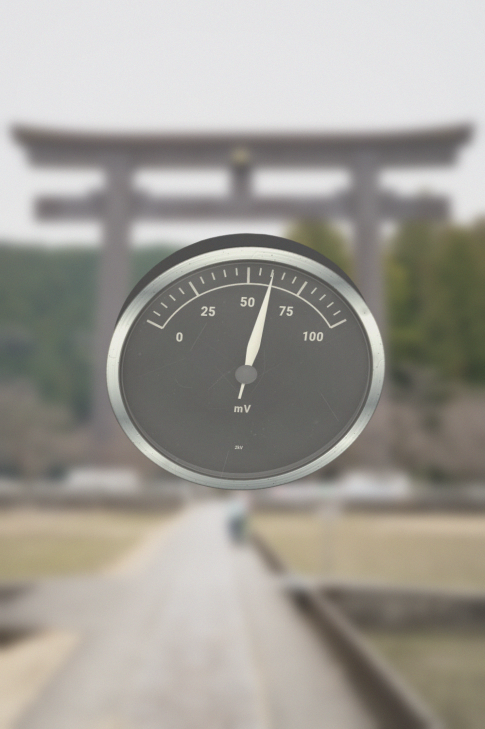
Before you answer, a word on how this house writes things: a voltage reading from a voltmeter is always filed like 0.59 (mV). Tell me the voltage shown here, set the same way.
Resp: 60 (mV)
